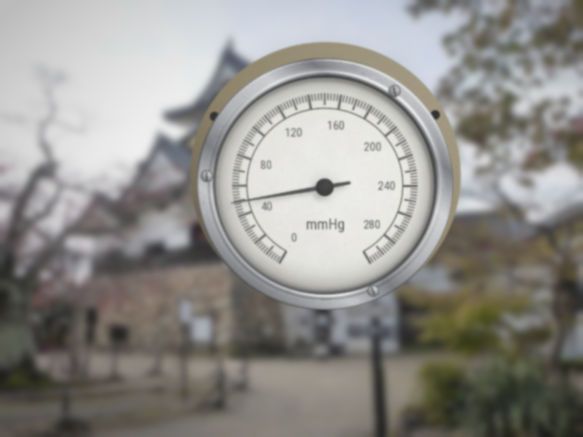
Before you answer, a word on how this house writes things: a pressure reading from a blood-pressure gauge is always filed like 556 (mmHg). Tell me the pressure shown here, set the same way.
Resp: 50 (mmHg)
